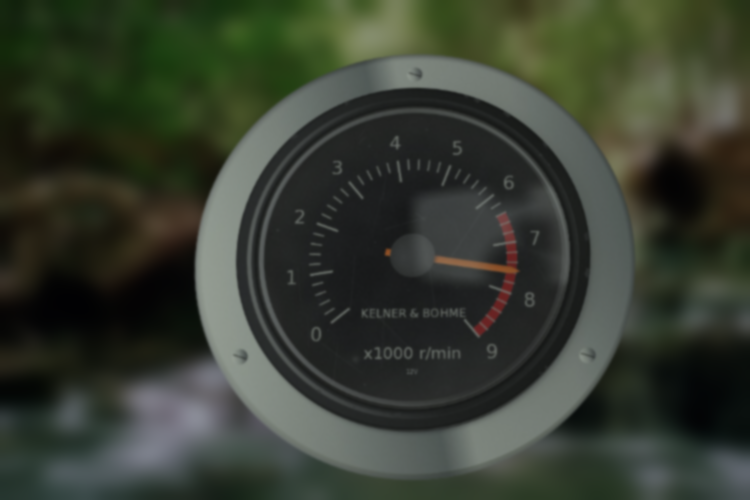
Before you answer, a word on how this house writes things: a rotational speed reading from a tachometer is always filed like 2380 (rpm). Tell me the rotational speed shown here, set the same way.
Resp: 7600 (rpm)
